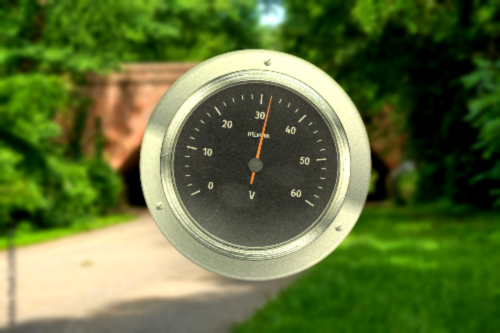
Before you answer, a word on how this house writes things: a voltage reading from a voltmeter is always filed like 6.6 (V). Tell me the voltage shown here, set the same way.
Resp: 32 (V)
